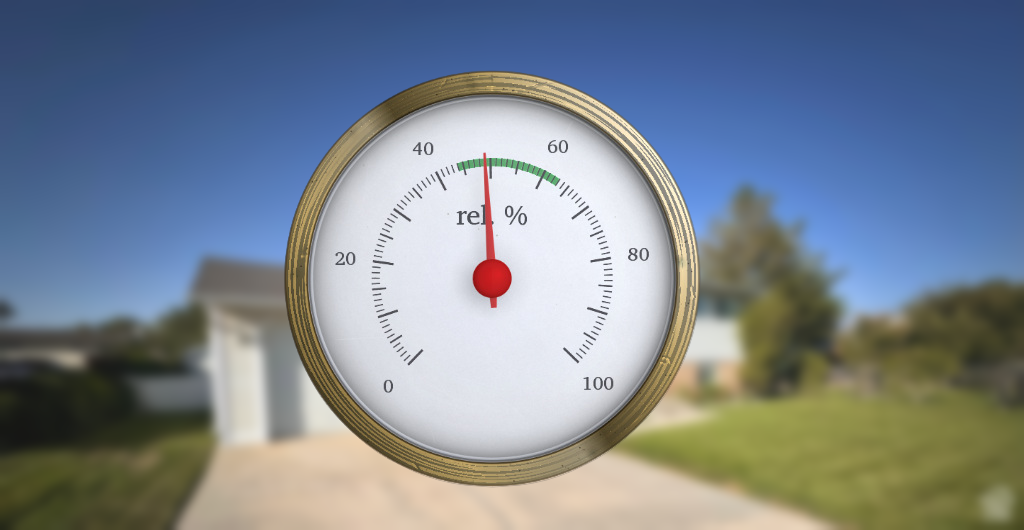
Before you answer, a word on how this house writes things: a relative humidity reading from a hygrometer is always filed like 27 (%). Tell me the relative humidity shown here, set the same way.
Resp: 49 (%)
